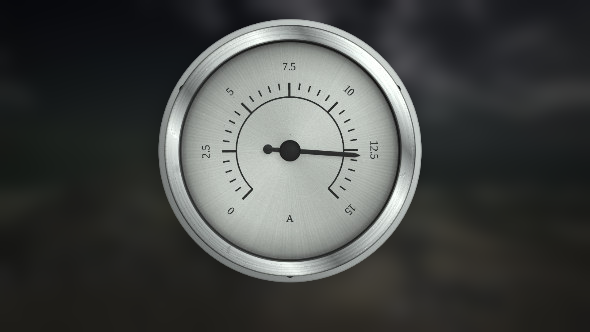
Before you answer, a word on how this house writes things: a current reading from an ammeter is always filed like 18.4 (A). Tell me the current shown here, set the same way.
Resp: 12.75 (A)
